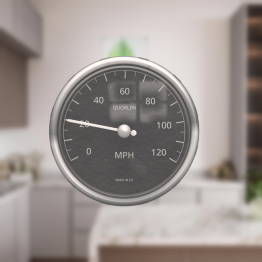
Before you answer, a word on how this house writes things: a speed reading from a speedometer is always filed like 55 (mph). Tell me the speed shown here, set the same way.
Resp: 20 (mph)
